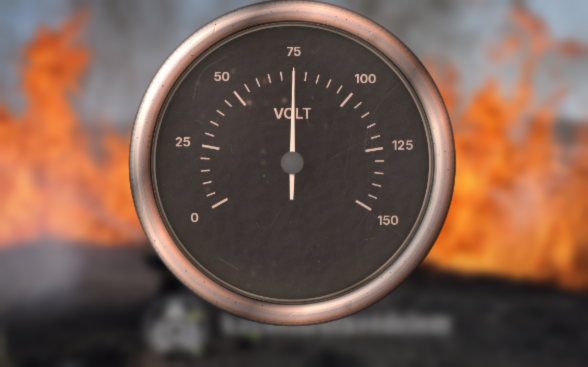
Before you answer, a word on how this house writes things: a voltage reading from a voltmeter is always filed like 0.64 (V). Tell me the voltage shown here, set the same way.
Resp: 75 (V)
